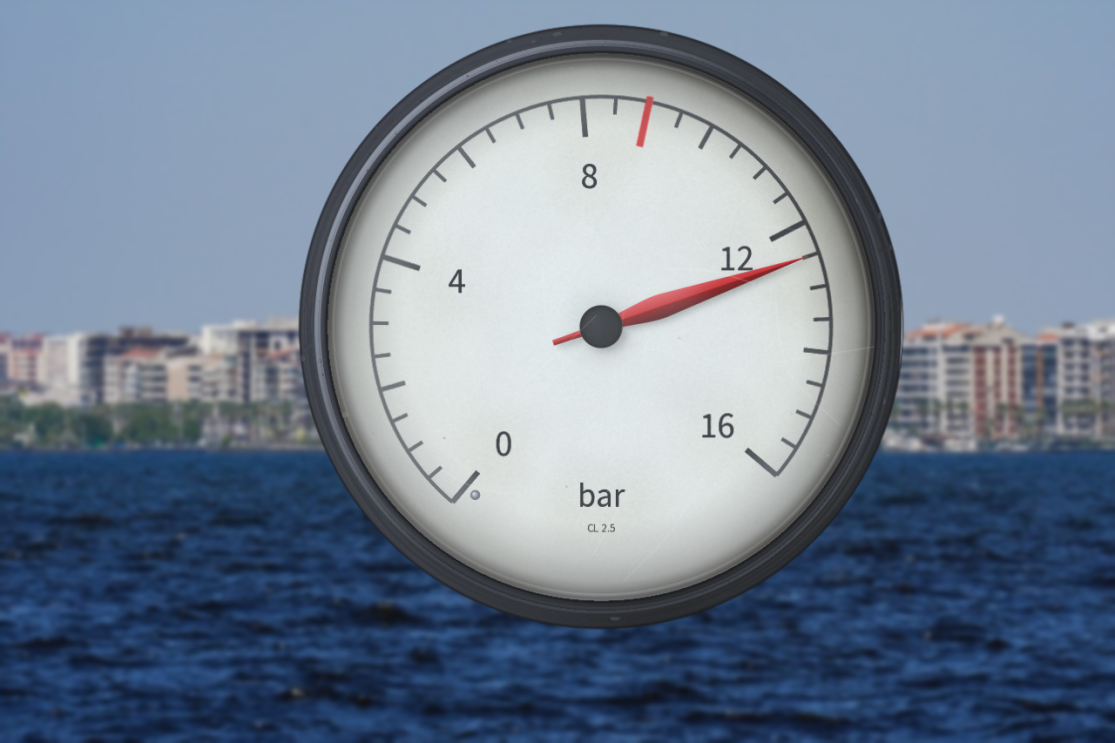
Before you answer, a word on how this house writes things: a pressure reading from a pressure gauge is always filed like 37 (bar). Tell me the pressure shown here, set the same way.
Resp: 12.5 (bar)
